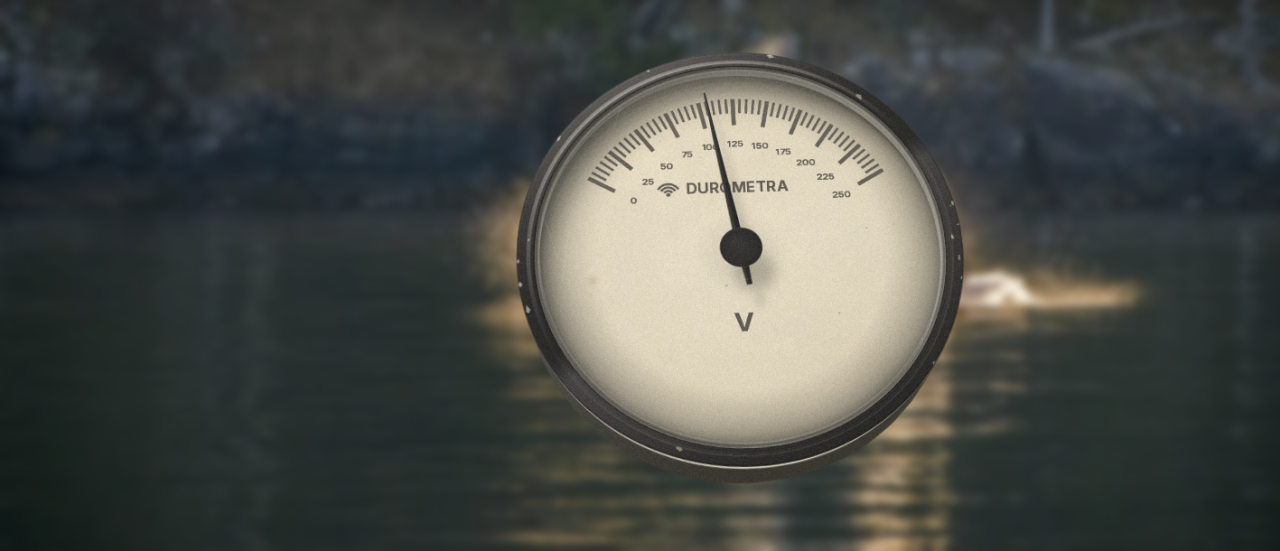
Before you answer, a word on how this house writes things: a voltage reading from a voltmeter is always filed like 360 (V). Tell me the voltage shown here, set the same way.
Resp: 105 (V)
